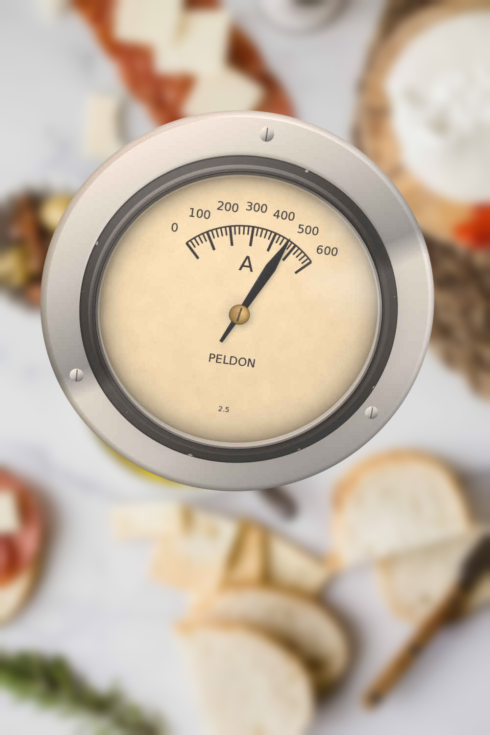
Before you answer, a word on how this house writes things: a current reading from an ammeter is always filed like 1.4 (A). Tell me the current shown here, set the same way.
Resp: 460 (A)
